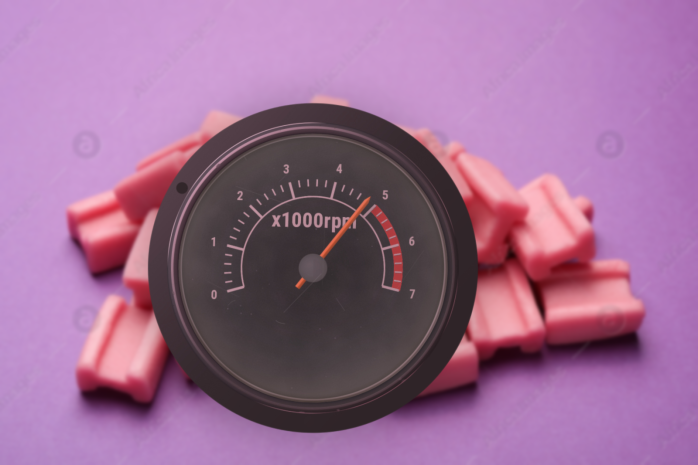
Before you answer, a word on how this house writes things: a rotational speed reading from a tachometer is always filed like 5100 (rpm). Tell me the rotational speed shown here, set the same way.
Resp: 4800 (rpm)
